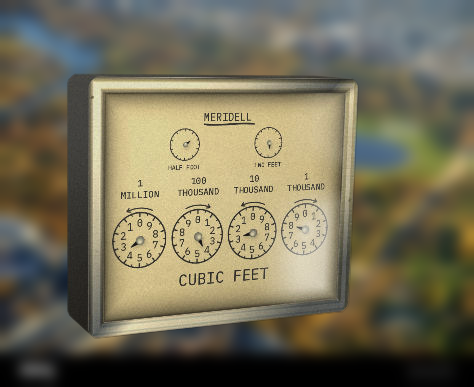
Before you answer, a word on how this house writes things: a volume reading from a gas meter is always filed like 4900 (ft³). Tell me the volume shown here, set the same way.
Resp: 342800 (ft³)
